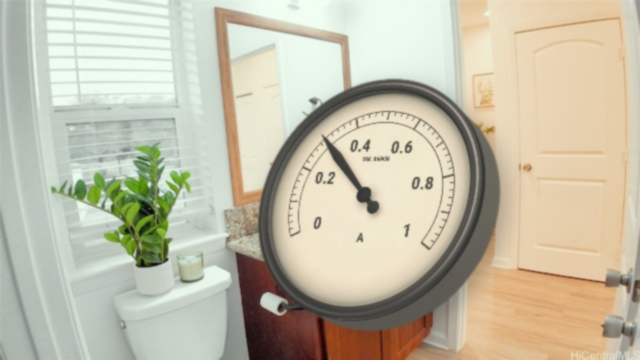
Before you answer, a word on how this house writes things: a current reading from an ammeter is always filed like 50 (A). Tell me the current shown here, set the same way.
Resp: 0.3 (A)
